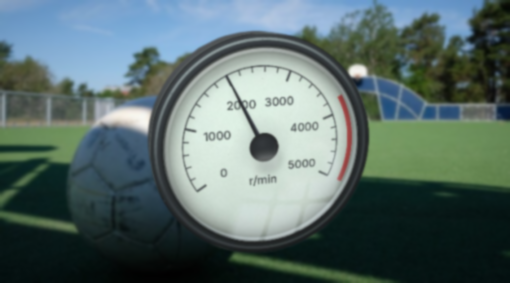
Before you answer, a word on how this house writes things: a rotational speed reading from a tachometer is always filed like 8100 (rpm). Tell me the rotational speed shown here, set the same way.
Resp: 2000 (rpm)
